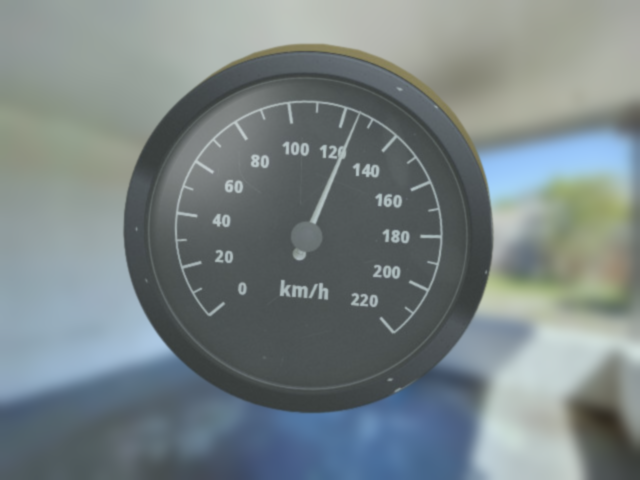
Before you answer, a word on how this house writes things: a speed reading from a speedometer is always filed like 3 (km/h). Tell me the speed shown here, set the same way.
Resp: 125 (km/h)
